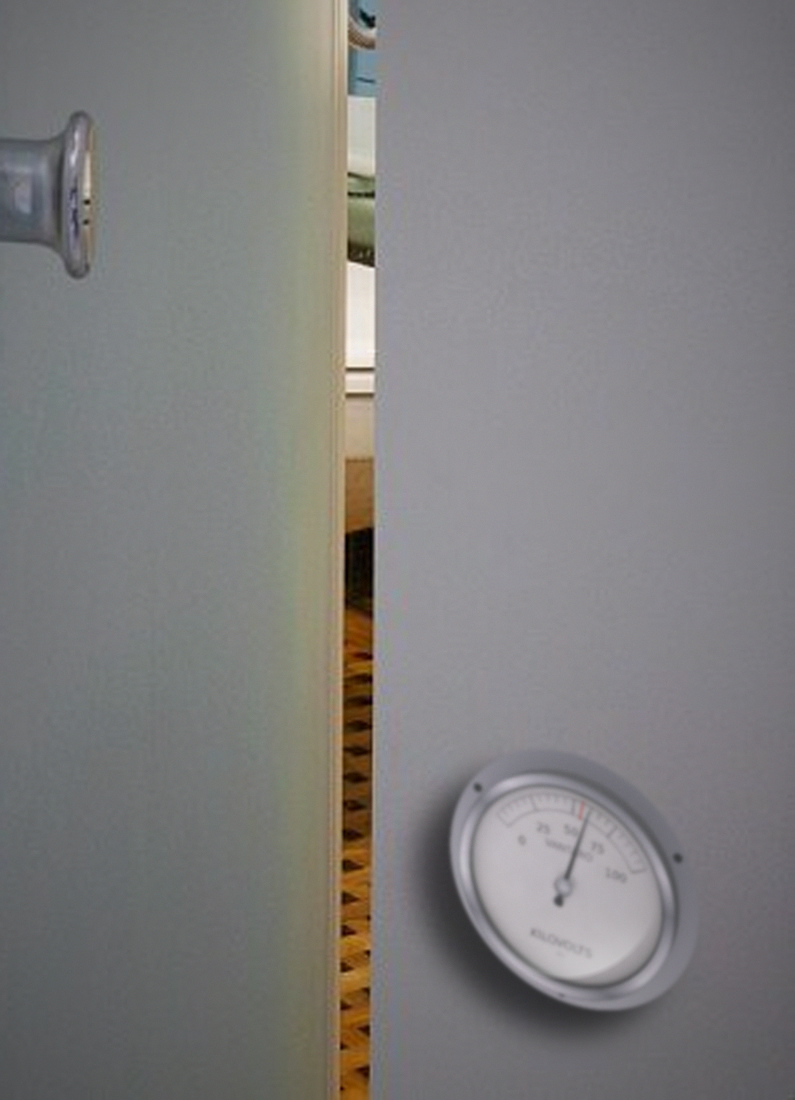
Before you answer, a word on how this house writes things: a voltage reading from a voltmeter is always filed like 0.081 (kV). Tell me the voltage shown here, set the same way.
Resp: 60 (kV)
